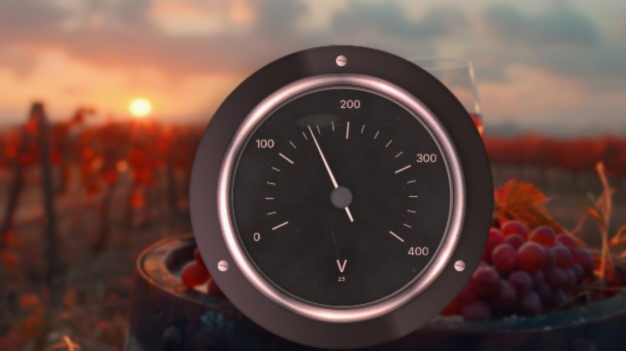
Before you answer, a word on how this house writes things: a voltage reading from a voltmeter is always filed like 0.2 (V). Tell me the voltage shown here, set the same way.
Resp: 150 (V)
